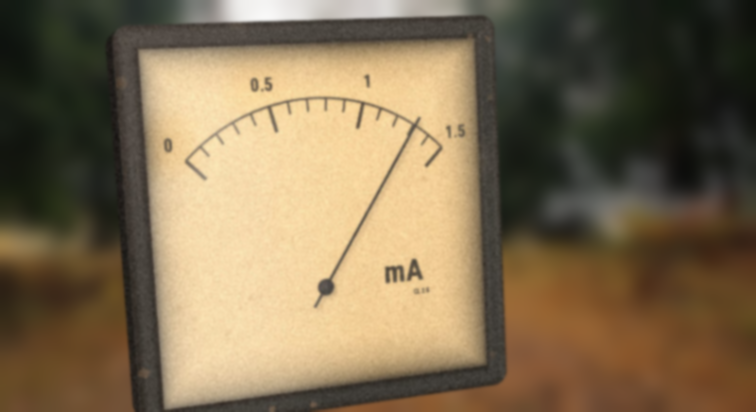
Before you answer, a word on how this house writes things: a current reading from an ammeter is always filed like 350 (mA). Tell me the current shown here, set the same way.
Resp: 1.3 (mA)
